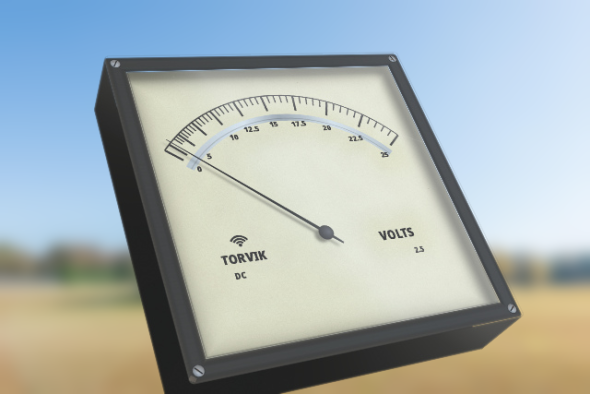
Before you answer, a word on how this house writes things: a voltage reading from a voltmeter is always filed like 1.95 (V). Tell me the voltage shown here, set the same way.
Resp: 2.5 (V)
